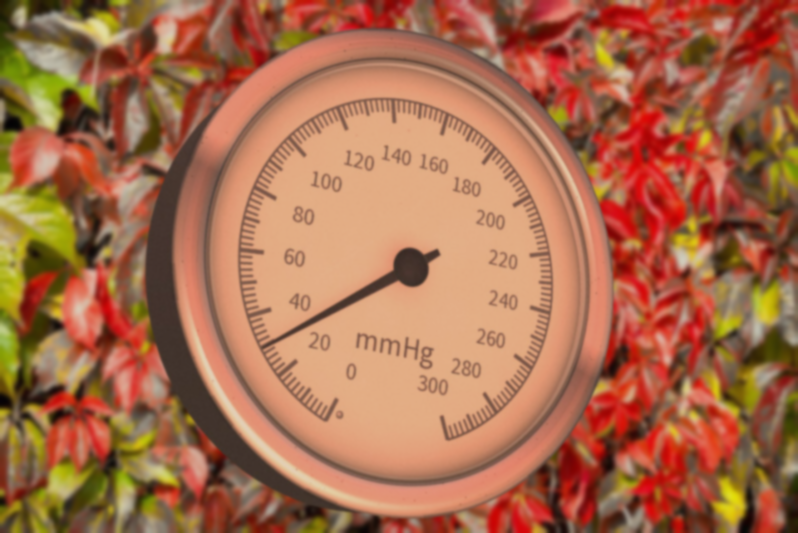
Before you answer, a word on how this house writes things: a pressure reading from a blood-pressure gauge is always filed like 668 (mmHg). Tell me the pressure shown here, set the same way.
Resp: 30 (mmHg)
